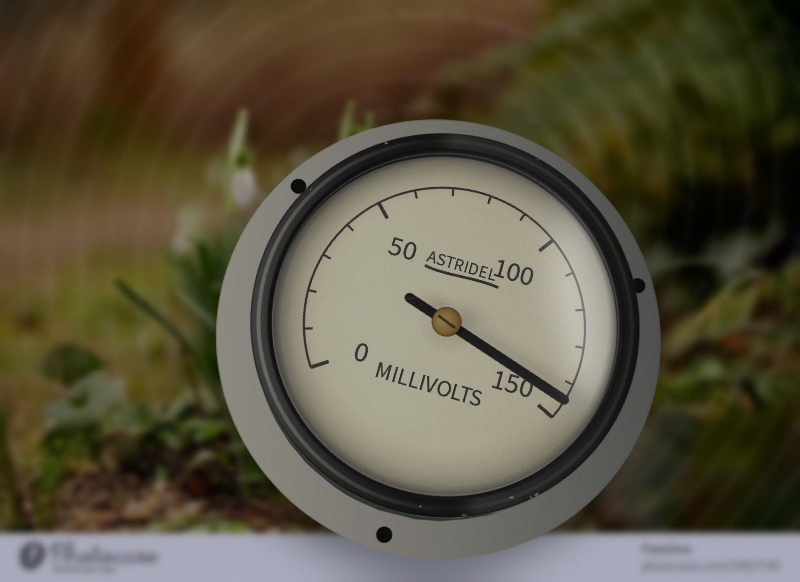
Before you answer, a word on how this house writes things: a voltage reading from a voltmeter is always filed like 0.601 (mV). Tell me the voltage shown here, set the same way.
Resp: 145 (mV)
